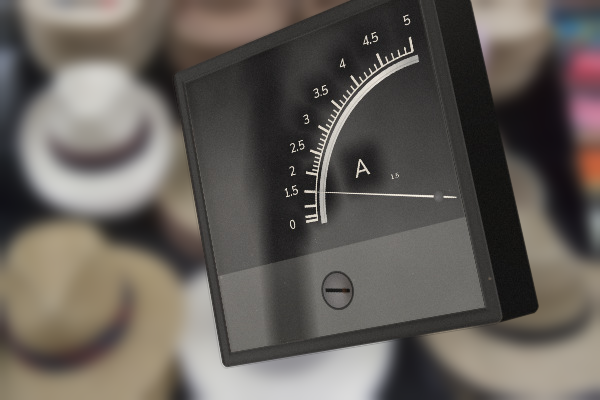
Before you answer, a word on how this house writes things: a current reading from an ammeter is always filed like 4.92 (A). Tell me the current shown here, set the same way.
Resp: 1.5 (A)
